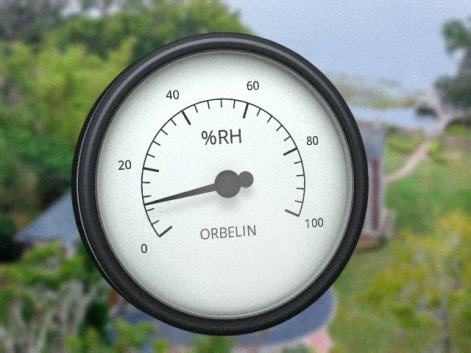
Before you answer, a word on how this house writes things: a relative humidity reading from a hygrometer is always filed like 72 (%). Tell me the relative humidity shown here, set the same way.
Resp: 10 (%)
